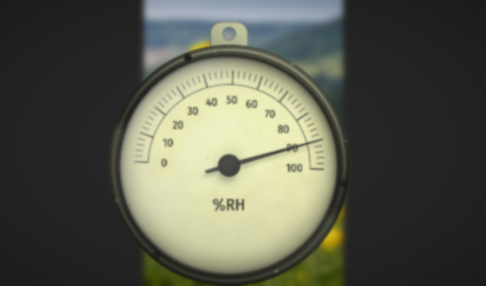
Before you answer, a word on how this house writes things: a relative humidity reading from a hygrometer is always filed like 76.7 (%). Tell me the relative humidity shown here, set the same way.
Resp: 90 (%)
